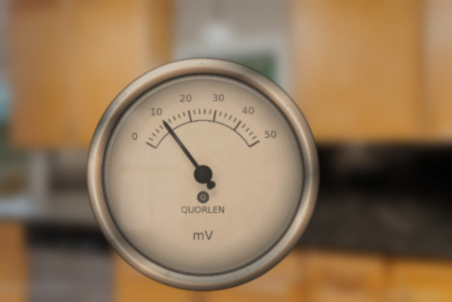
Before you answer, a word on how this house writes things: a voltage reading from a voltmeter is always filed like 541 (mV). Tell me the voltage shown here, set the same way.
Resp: 10 (mV)
